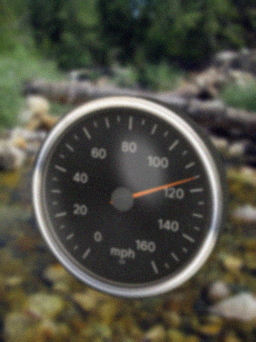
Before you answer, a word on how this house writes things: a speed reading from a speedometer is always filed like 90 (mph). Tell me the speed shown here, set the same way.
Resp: 115 (mph)
